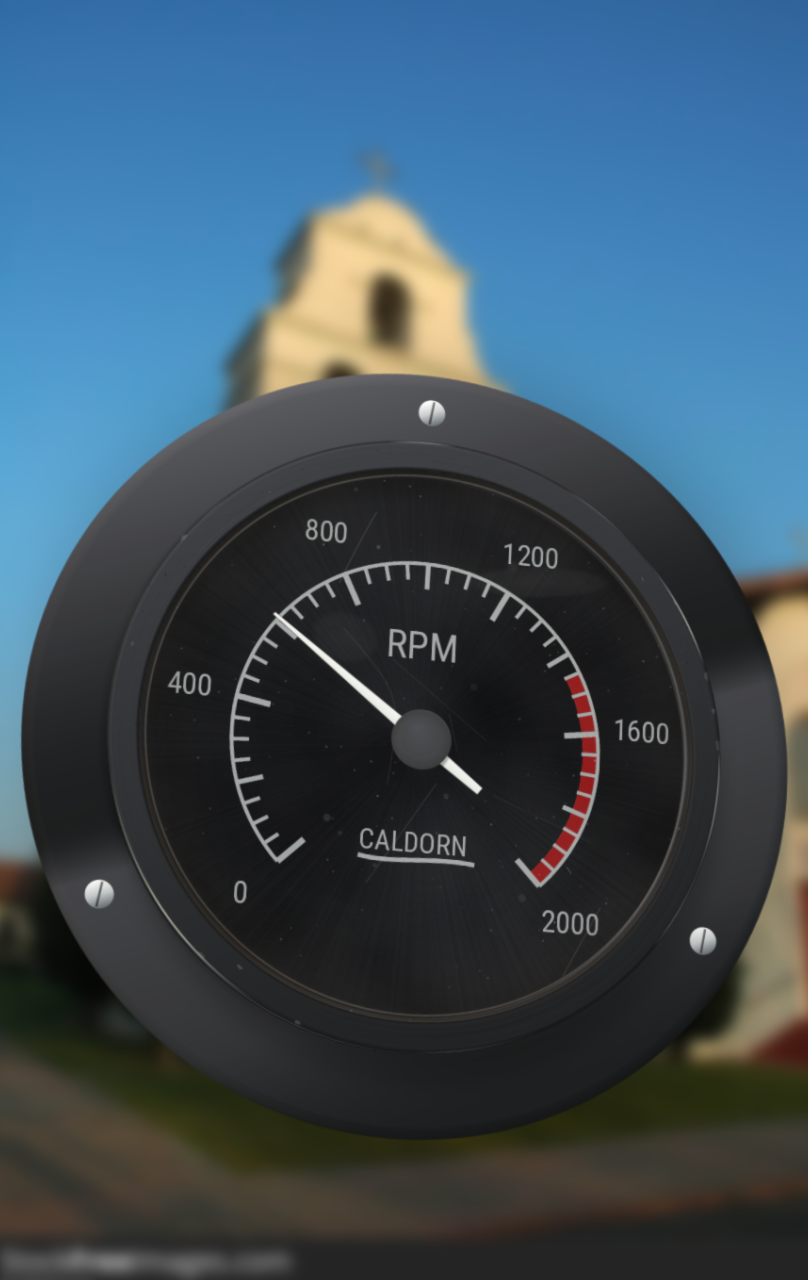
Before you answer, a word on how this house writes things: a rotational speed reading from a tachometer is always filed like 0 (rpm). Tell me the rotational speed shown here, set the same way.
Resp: 600 (rpm)
